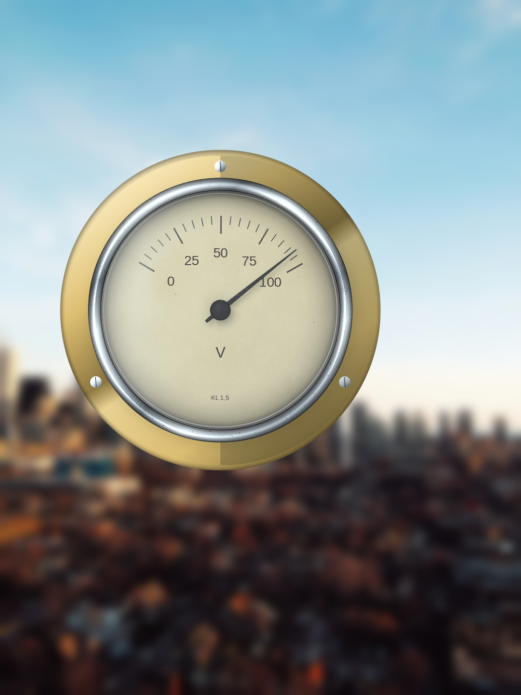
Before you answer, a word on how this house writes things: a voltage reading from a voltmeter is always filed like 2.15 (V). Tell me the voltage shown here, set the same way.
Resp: 92.5 (V)
